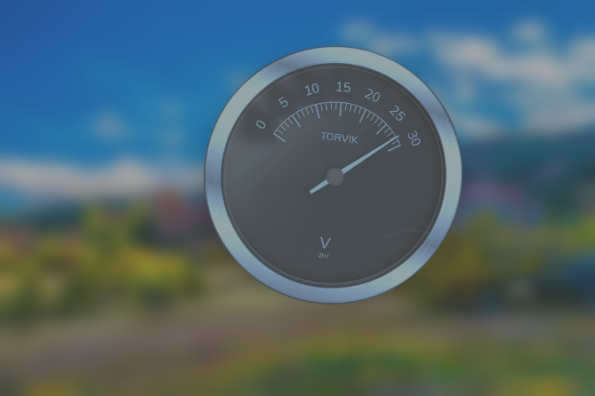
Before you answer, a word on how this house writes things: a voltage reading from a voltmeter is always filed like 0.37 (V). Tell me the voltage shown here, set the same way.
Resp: 28 (V)
